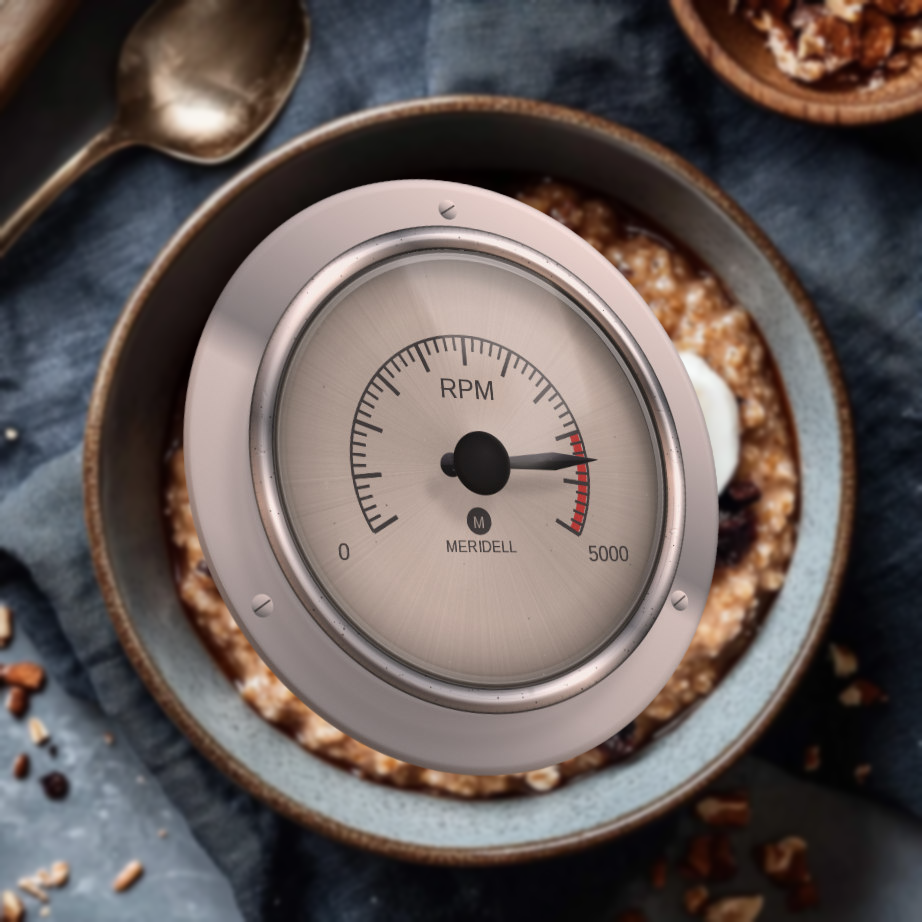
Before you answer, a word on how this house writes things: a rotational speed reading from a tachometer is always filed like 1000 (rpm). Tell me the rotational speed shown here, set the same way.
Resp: 4300 (rpm)
